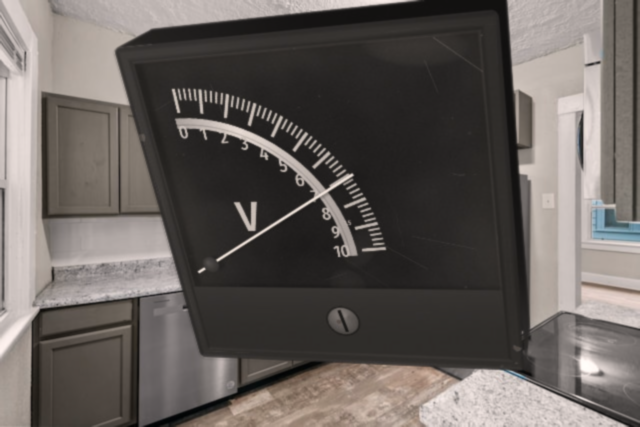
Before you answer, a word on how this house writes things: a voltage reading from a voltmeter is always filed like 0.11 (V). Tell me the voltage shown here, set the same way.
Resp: 7 (V)
